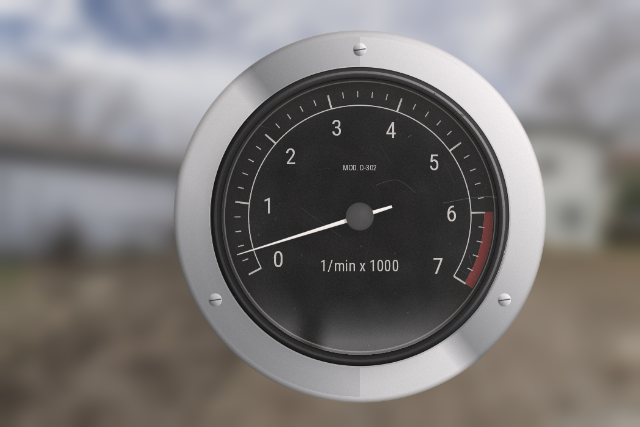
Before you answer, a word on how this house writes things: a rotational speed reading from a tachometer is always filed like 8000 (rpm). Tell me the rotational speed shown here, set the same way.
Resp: 300 (rpm)
